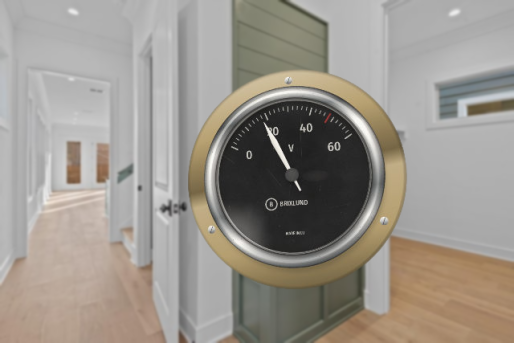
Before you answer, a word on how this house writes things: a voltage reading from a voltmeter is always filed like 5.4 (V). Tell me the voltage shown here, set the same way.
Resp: 18 (V)
